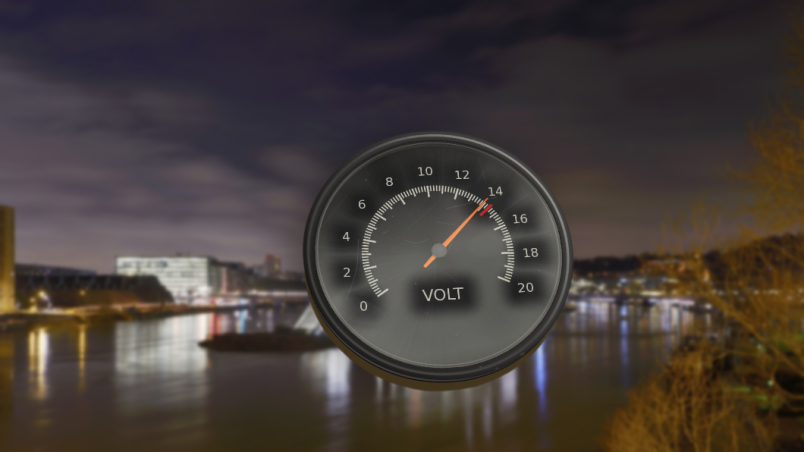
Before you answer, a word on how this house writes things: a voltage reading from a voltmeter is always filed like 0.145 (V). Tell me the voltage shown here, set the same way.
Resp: 14 (V)
